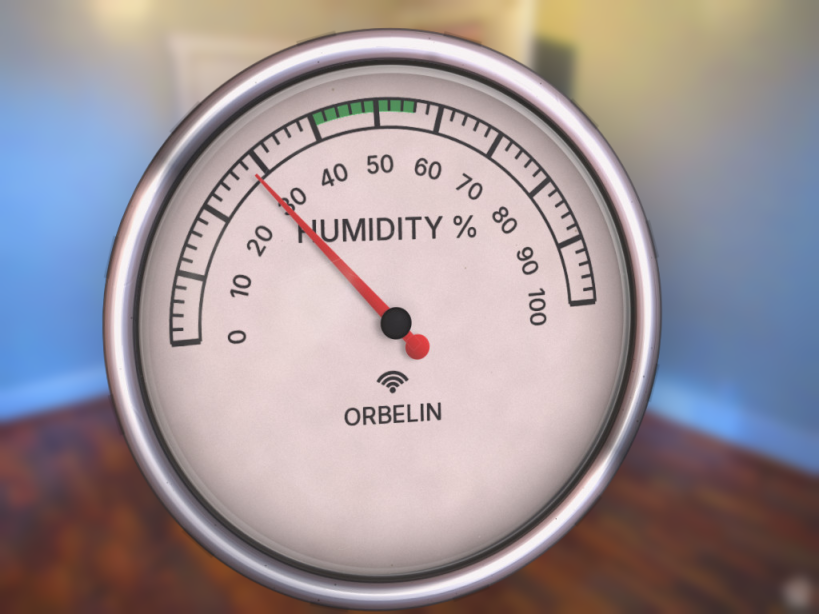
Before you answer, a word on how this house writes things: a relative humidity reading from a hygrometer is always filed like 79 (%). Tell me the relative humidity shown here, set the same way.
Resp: 28 (%)
